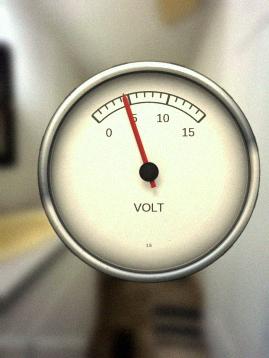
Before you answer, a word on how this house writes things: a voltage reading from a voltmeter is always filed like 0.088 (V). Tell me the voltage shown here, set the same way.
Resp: 4.5 (V)
